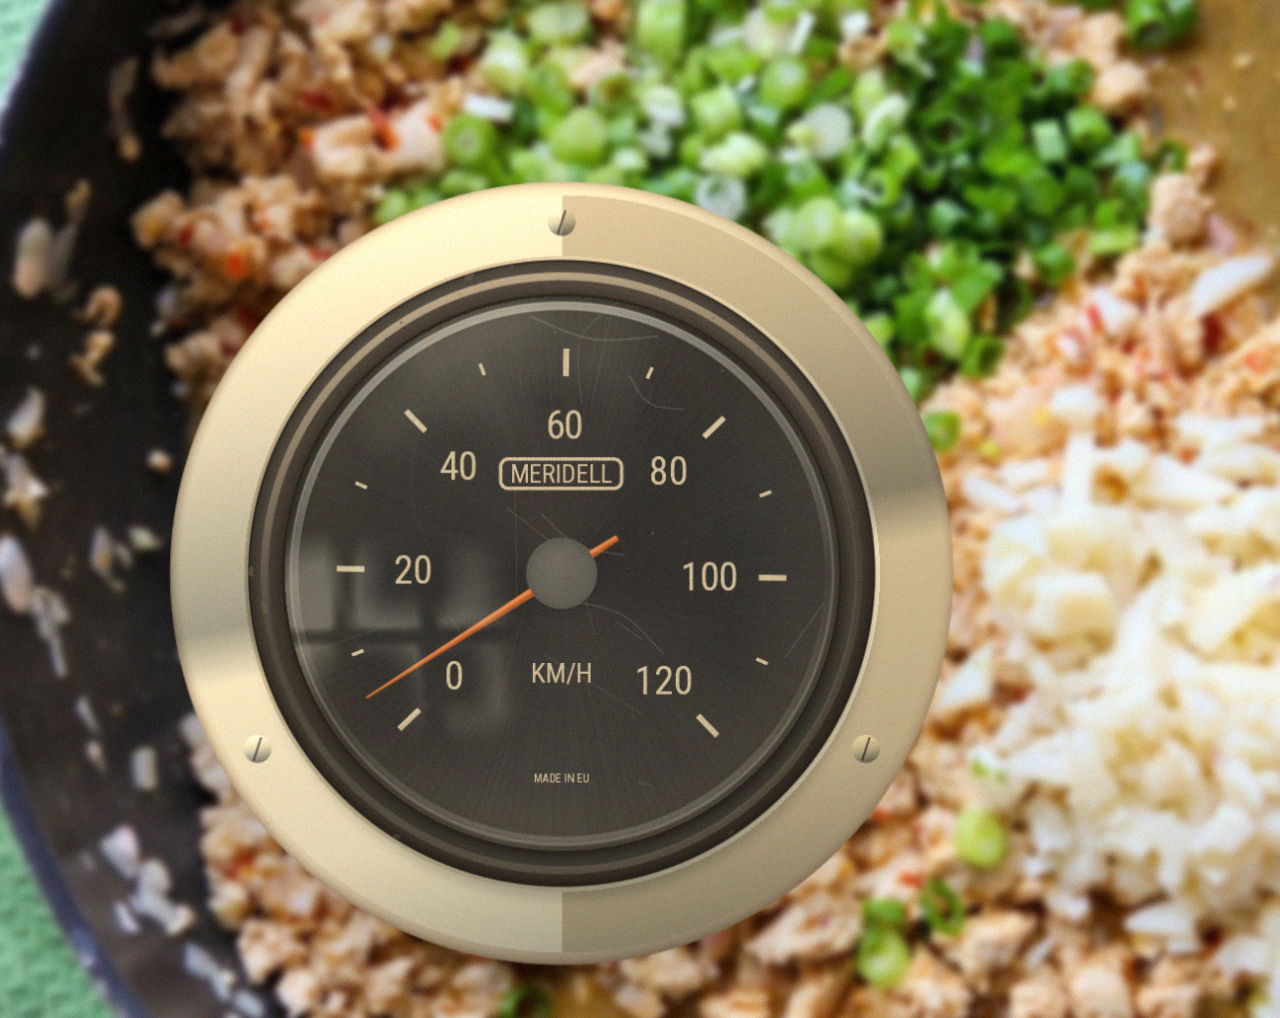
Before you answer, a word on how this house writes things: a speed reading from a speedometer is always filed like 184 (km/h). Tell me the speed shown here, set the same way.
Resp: 5 (km/h)
